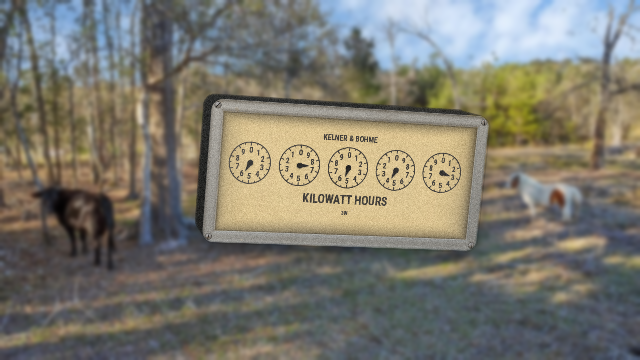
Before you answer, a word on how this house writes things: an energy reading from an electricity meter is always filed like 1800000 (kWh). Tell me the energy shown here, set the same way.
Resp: 57543 (kWh)
